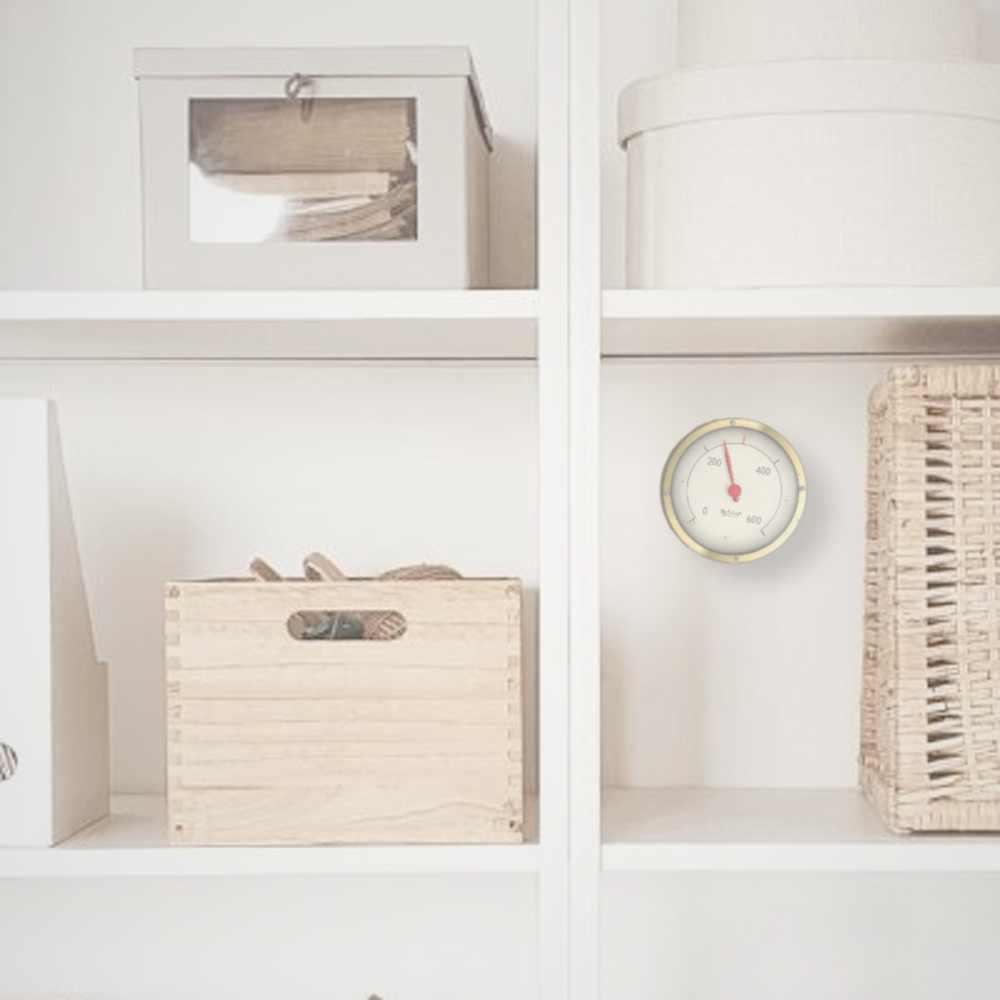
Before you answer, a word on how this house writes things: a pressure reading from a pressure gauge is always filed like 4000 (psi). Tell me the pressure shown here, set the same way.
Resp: 250 (psi)
